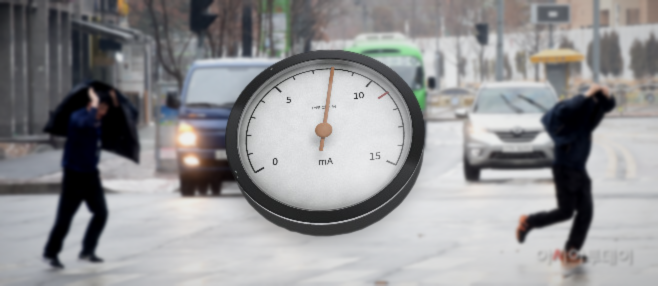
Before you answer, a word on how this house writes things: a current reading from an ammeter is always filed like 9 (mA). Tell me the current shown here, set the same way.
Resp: 8 (mA)
